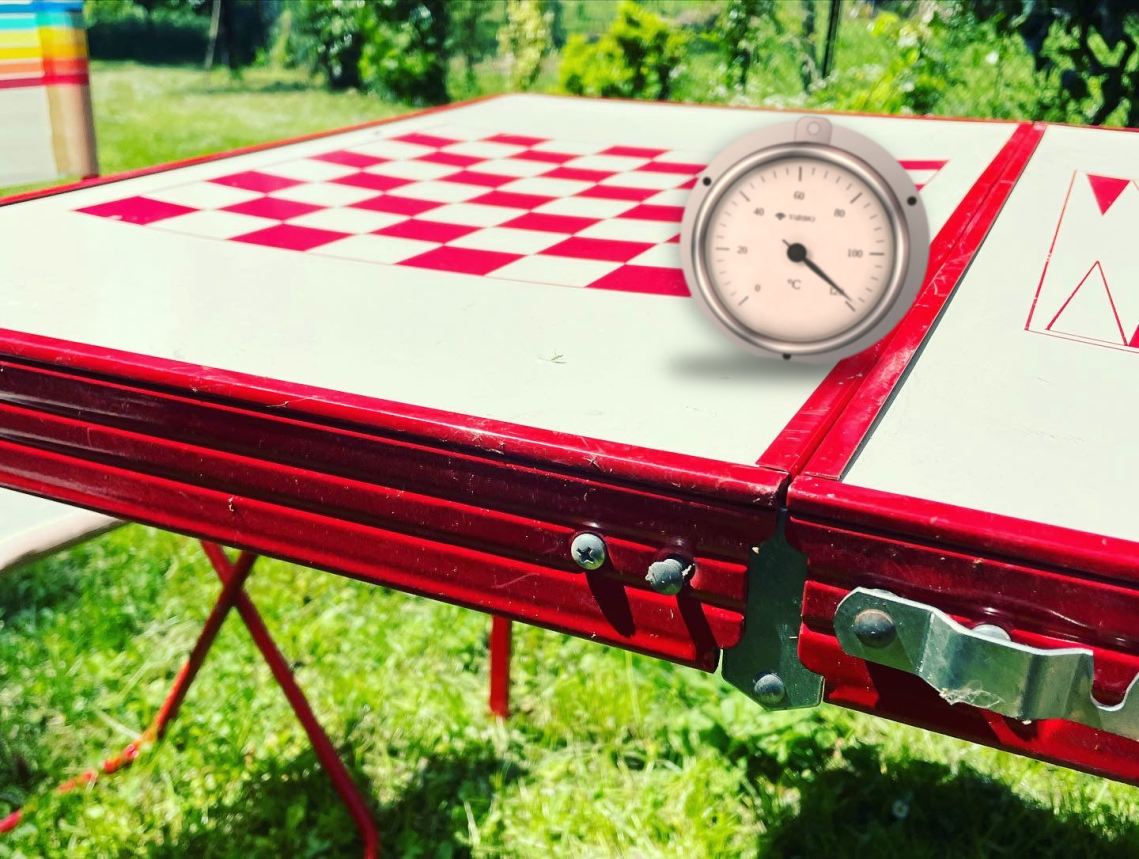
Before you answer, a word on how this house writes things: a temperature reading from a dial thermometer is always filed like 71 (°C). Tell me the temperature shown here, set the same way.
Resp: 118 (°C)
